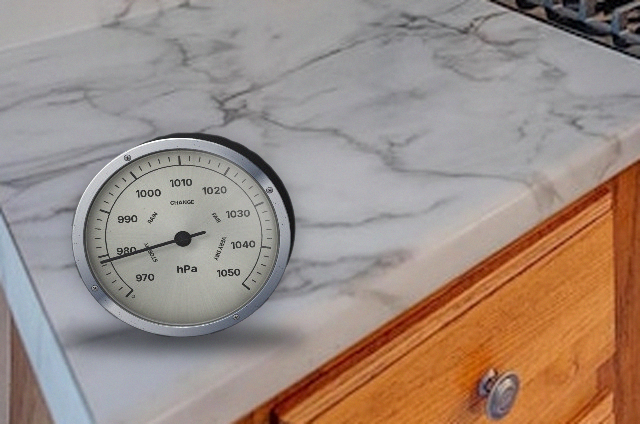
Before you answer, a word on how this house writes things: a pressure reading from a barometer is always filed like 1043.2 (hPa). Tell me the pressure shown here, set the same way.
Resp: 979 (hPa)
